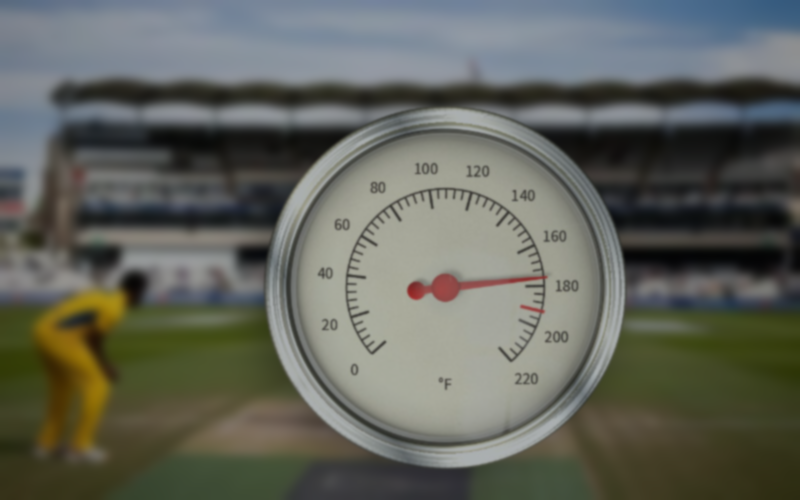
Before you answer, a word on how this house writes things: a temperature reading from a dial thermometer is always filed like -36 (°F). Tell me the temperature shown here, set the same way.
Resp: 176 (°F)
